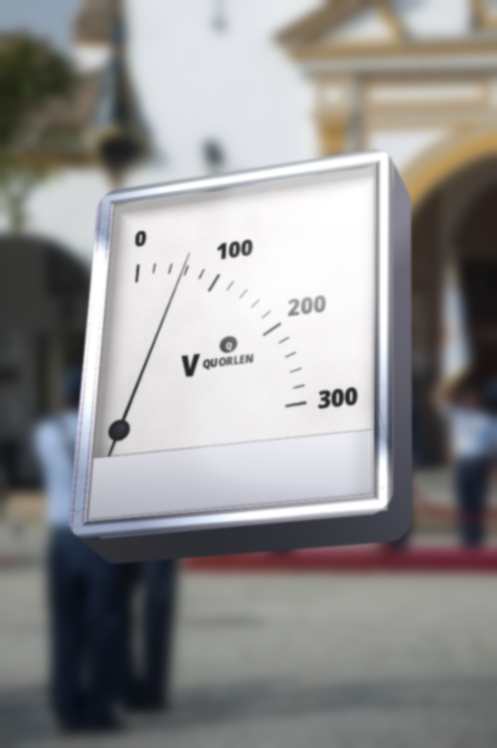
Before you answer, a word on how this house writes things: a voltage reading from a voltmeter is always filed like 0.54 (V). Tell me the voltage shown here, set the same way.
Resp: 60 (V)
